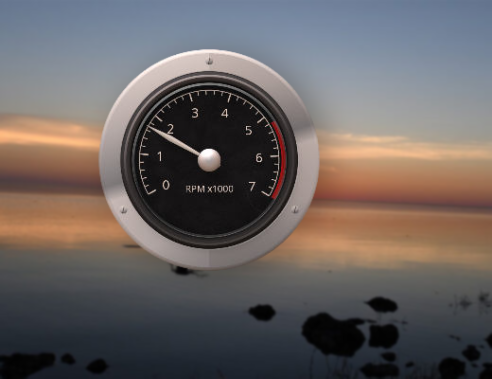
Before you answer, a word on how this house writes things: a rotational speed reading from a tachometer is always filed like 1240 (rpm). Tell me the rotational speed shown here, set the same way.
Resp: 1700 (rpm)
